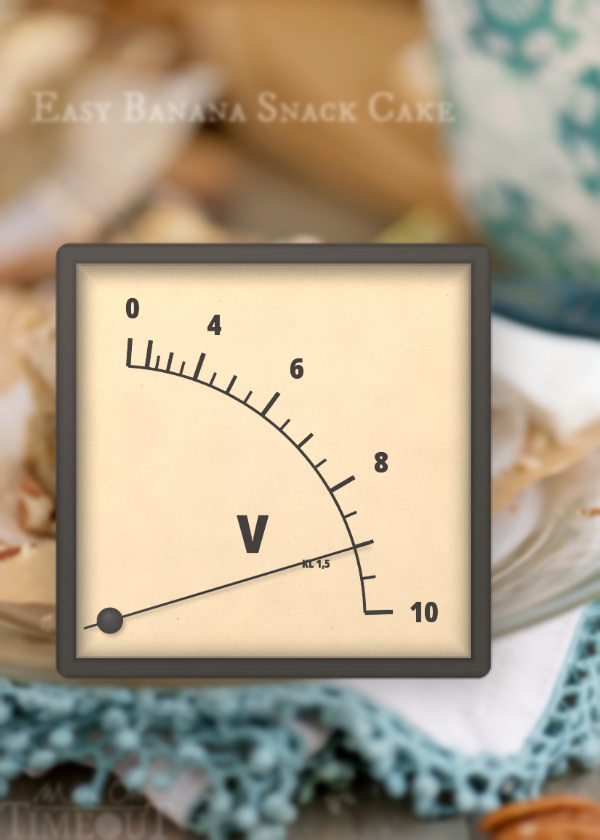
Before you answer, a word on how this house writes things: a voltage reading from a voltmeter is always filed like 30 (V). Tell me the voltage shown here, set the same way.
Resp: 9 (V)
